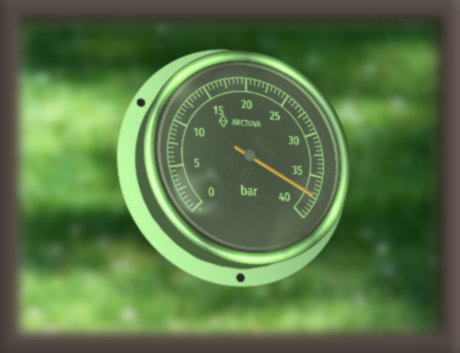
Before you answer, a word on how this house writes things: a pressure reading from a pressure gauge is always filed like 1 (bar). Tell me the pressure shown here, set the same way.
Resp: 37.5 (bar)
